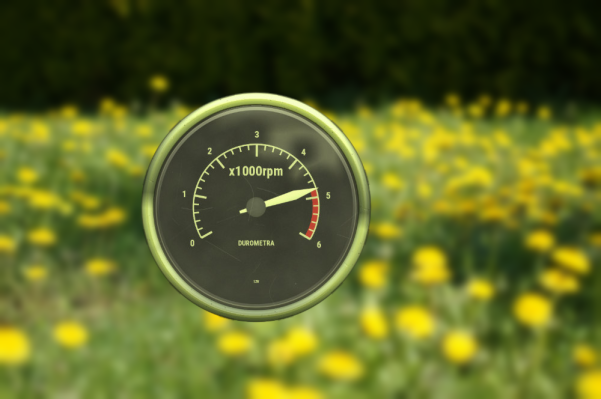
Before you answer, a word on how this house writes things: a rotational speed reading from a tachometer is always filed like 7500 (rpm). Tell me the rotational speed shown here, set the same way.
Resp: 4800 (rpm)
